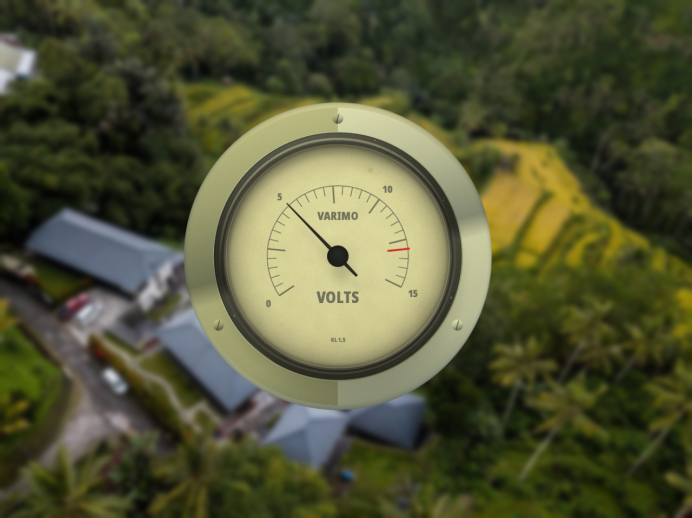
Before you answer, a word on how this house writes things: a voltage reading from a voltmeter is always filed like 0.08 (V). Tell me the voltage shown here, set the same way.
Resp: 5 (V)
